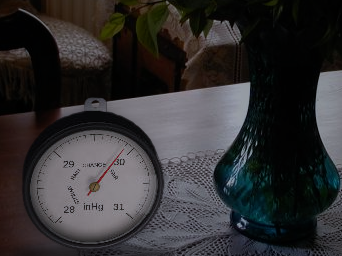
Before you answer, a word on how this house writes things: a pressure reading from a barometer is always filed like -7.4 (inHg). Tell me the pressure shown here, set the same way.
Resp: 29.9 (inHg)
